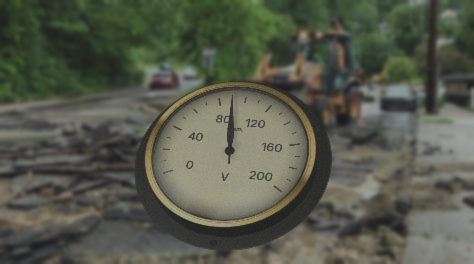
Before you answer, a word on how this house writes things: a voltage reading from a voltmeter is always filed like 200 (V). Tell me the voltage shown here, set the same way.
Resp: 90 (V)
